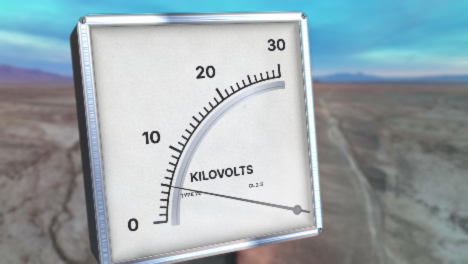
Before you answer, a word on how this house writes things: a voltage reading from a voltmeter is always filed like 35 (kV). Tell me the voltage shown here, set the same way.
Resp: 5 (kV)
